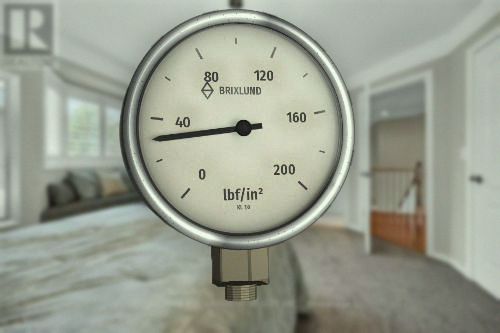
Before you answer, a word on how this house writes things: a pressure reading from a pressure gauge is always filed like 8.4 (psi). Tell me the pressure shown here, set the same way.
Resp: 30 (psi)
